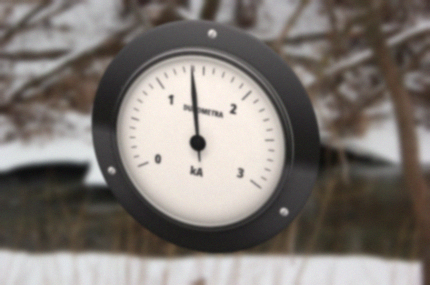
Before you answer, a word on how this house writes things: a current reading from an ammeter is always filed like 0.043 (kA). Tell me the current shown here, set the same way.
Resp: 1.4 (kA)
